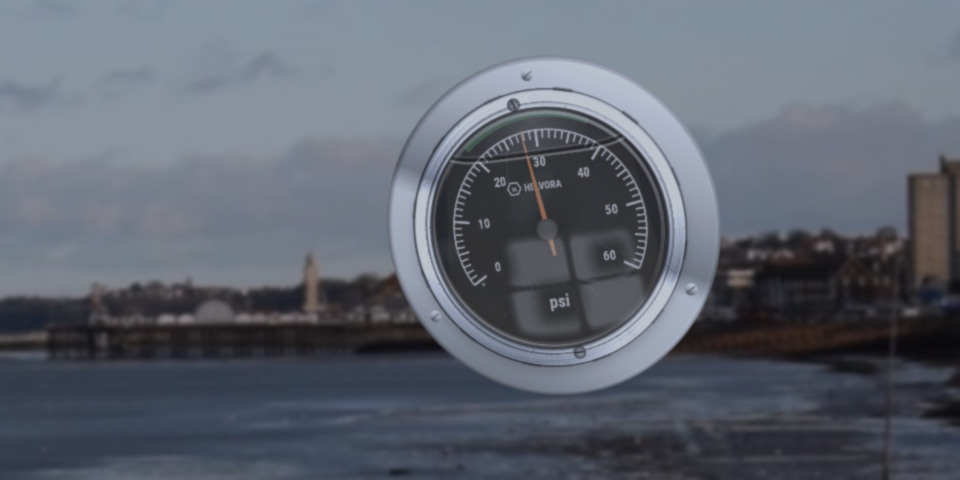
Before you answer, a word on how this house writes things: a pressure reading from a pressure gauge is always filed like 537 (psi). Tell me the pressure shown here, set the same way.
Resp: 28 (psi)
